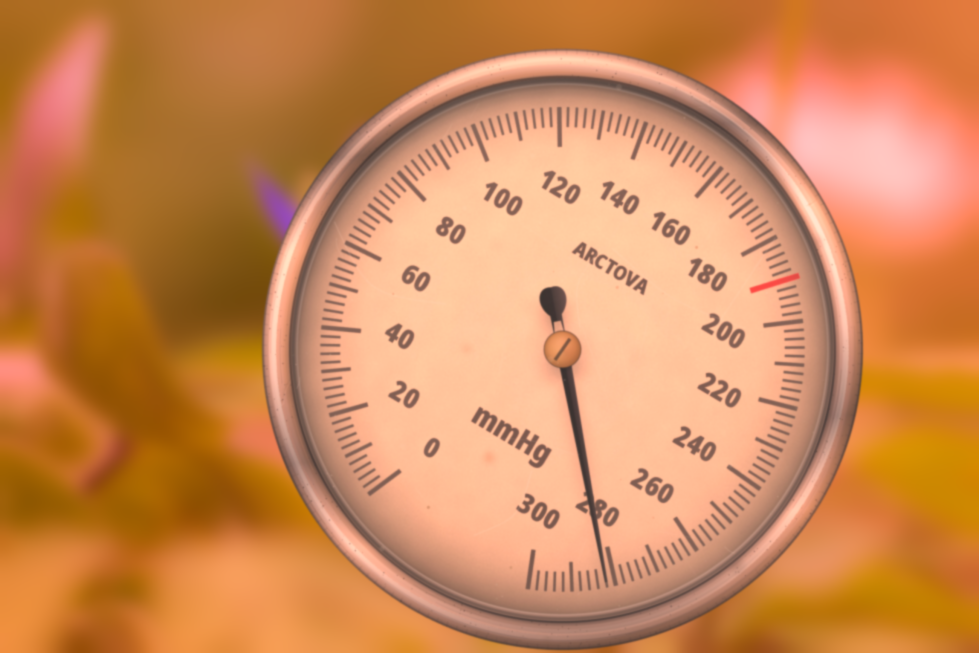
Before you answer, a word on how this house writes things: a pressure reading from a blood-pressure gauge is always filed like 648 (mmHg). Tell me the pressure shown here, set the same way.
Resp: 282 (mmHg)
